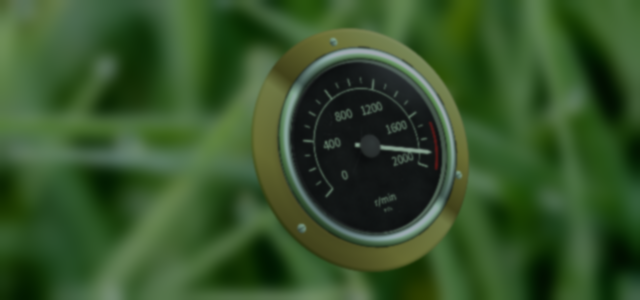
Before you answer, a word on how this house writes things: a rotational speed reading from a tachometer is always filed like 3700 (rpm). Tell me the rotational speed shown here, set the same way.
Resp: 1900 (rpm)
